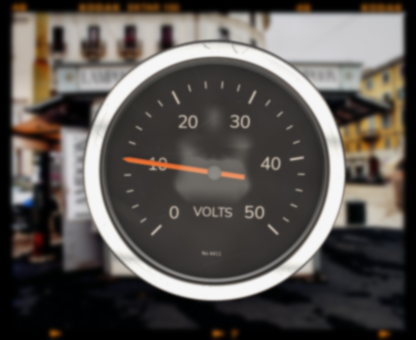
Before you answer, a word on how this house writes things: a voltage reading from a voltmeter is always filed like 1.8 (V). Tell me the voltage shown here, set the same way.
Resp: 10 (V)
